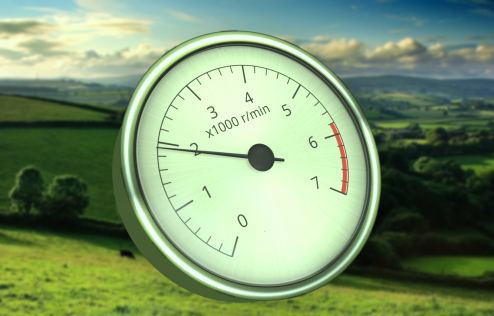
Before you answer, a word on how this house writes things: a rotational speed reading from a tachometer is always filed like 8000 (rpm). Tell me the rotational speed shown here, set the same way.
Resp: 1900 (rpm)
